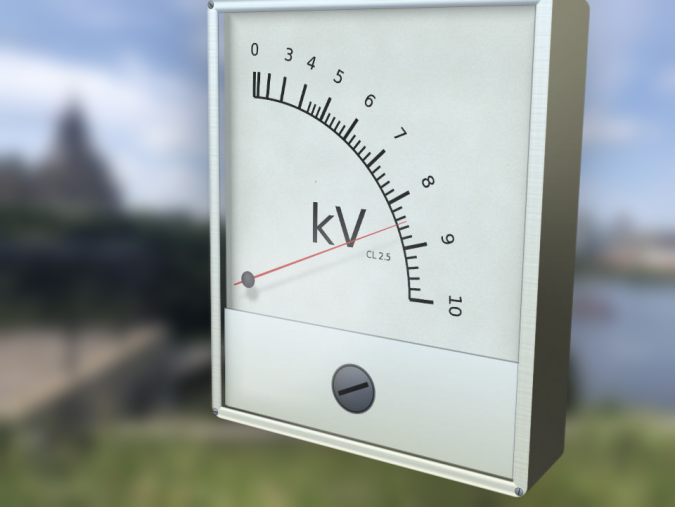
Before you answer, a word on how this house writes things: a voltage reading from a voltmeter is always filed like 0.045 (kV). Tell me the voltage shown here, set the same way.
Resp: 8.5 (kV)
